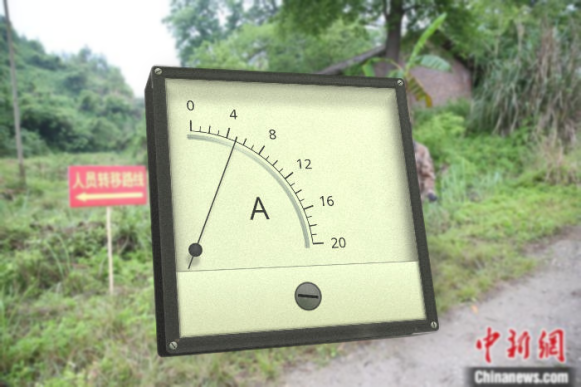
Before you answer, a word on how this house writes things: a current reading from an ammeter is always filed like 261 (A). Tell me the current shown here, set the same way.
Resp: 5 (A)
